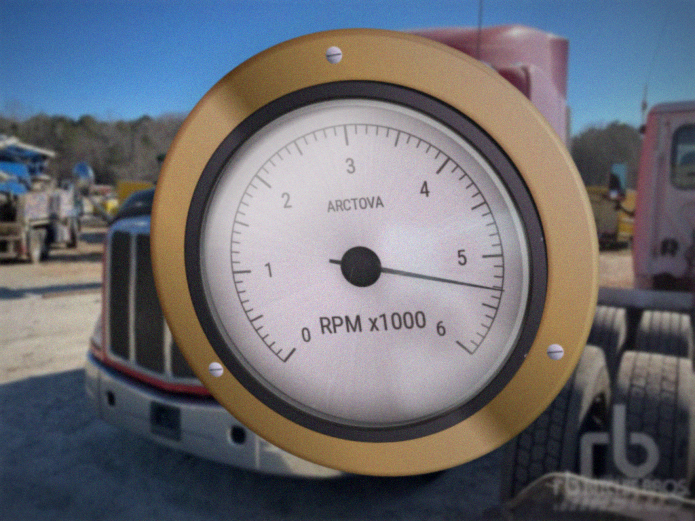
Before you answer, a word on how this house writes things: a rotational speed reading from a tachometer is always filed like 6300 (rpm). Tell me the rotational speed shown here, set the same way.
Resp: 5300 (rpm)
